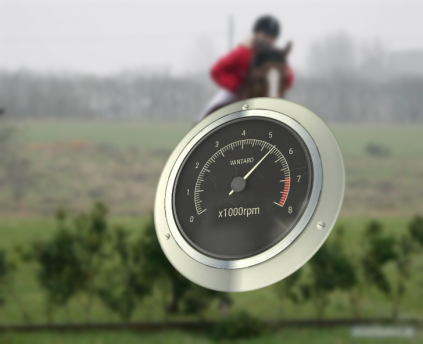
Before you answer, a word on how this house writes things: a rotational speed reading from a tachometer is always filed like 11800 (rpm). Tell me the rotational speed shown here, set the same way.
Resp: 5500 (rpm)
